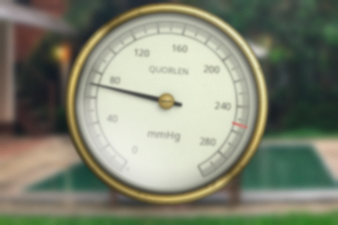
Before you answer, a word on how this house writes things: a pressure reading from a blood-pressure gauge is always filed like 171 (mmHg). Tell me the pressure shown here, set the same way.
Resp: 70 (mmHg)
